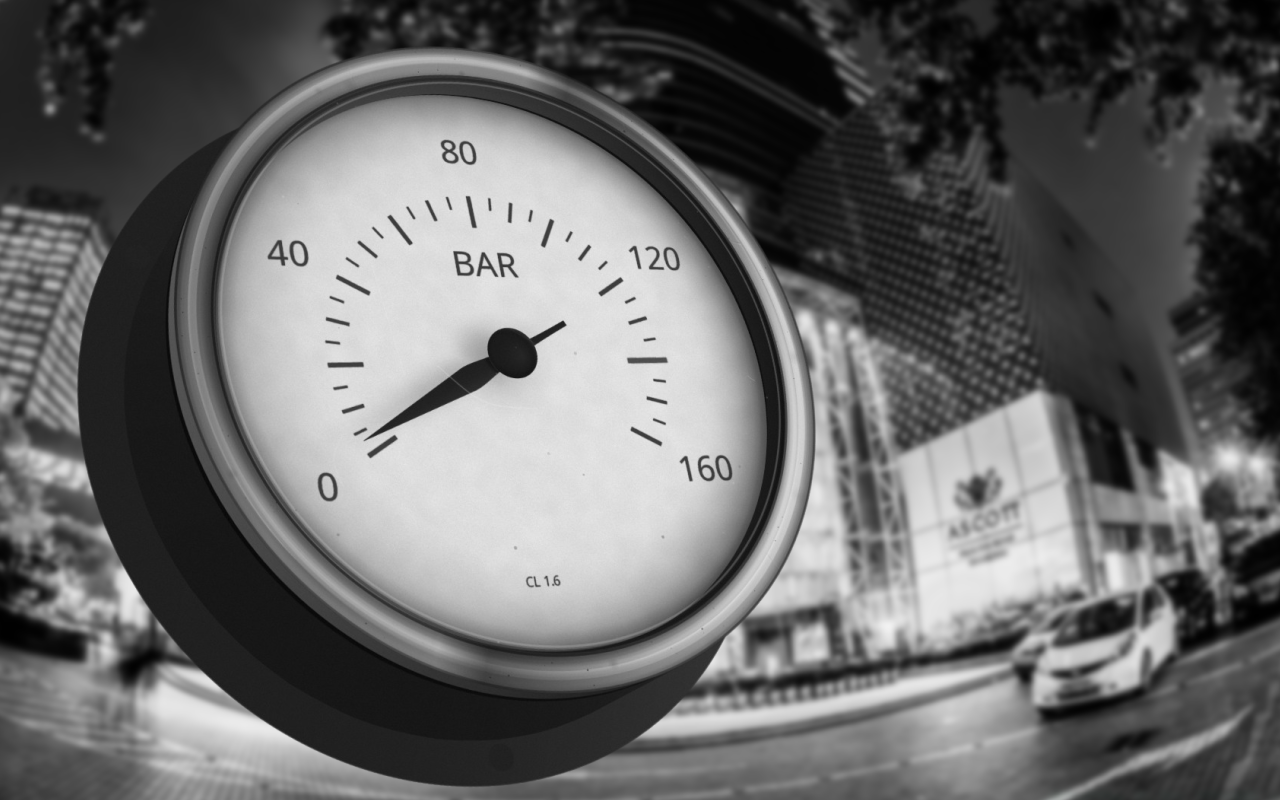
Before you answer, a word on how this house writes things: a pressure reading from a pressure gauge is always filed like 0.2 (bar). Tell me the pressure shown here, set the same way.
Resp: 2.5 (bar)
